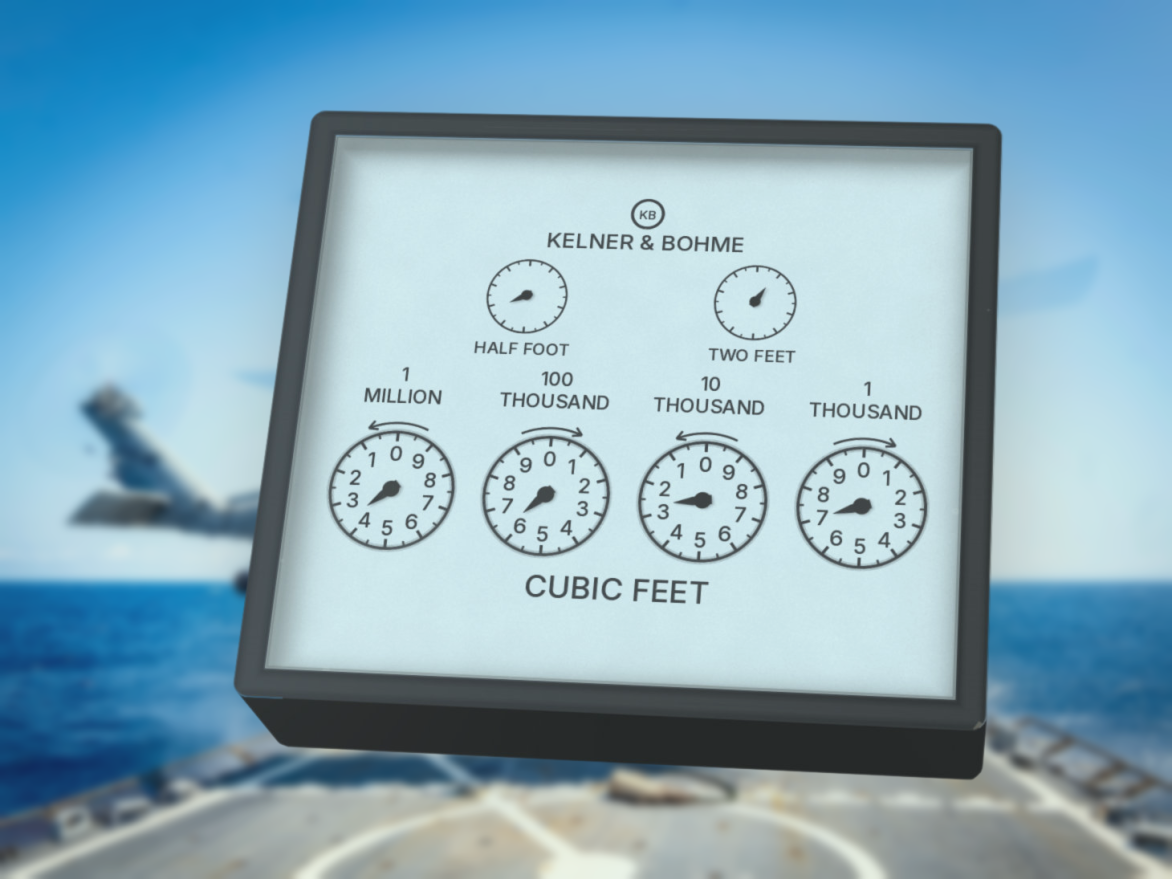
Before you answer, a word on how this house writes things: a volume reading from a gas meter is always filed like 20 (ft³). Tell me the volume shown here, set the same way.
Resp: 362700 (ft³)
